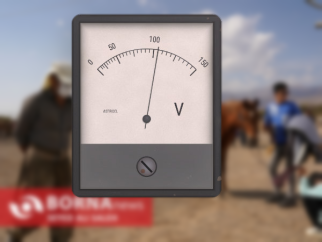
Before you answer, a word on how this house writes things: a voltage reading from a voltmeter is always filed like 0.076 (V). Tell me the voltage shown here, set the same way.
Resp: 105 (V)
